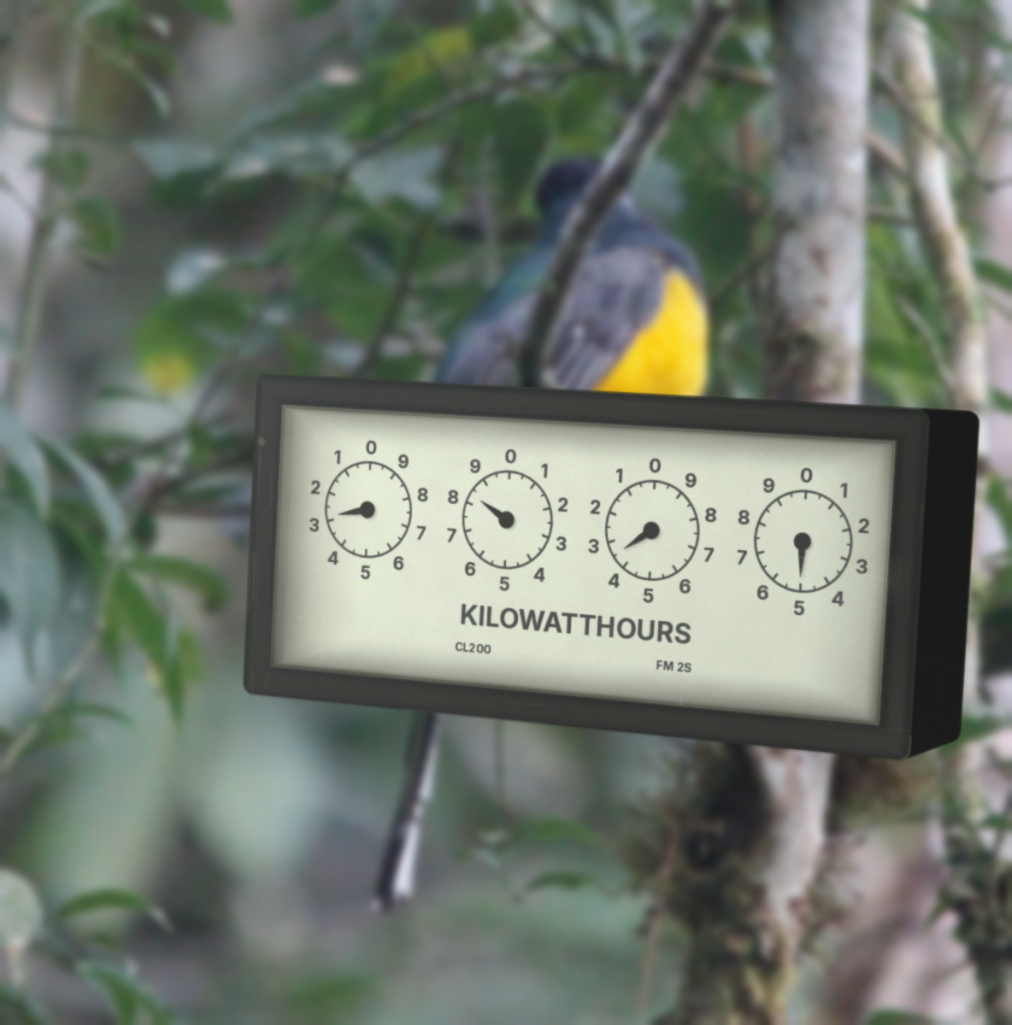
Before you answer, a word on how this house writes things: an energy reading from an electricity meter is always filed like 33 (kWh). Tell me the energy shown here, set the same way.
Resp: 2835 (kWh)
